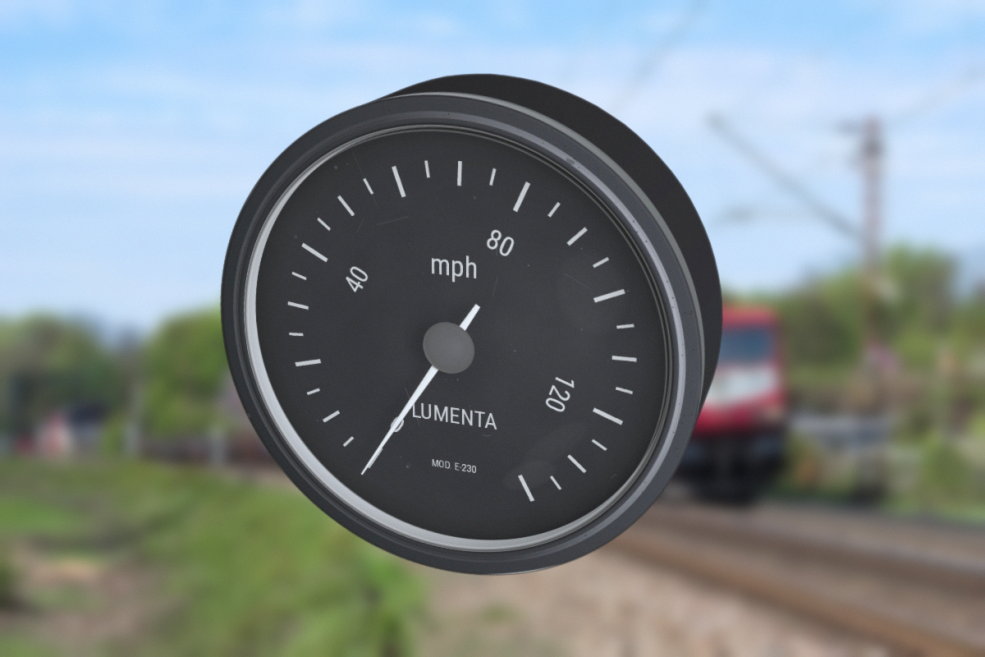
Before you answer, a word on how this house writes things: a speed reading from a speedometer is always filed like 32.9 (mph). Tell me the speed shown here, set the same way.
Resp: 0 (mph)
